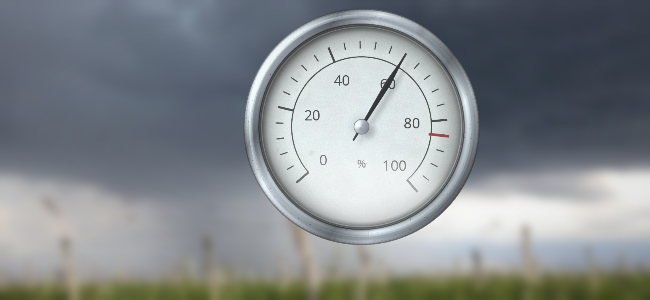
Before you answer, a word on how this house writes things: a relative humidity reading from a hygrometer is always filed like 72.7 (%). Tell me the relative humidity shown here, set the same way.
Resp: 60 (%)
